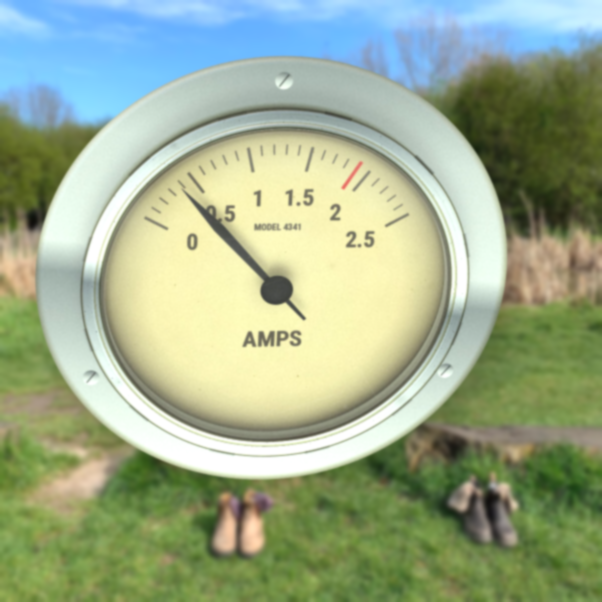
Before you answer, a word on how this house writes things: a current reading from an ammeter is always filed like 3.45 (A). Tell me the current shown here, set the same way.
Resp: 0.4 (A)
